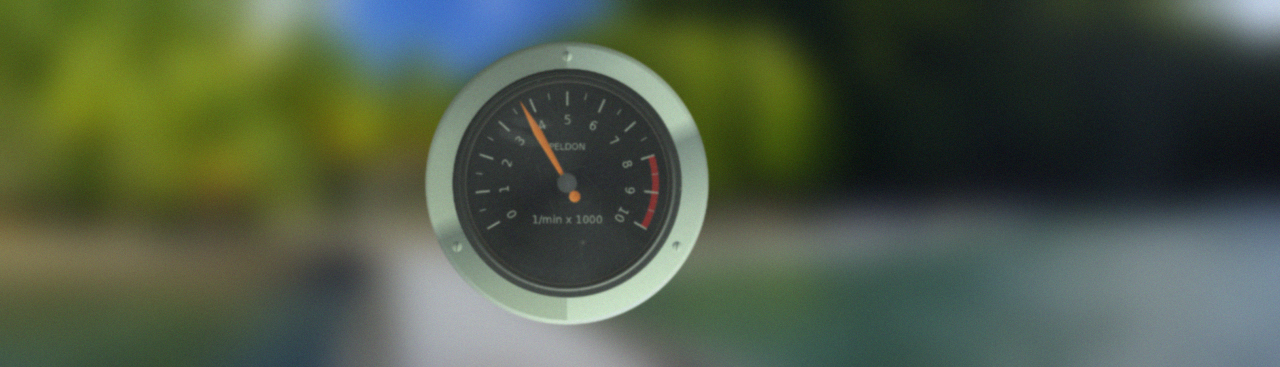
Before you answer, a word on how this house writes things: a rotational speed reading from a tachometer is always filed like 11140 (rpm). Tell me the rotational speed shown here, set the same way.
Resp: 3750 (rpm)
